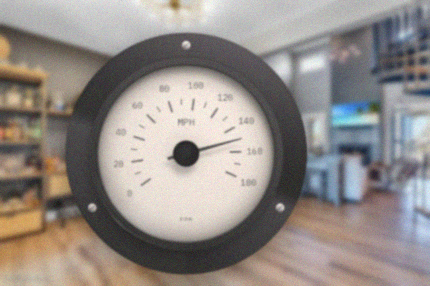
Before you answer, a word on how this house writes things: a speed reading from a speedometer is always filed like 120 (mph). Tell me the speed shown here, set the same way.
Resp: 150 (mph)
